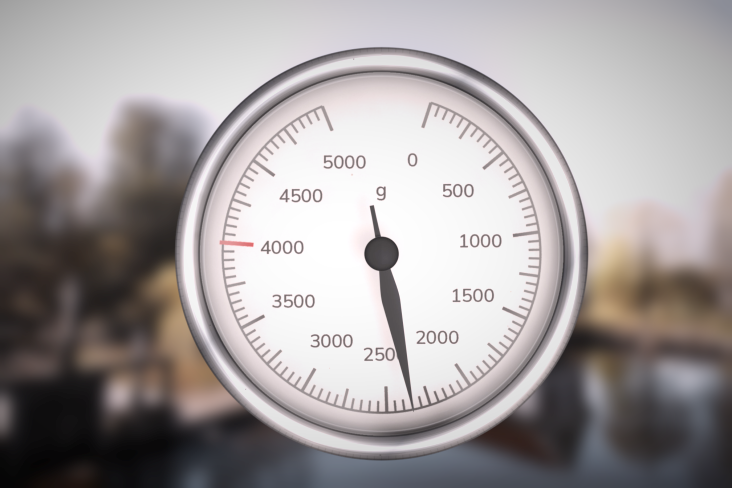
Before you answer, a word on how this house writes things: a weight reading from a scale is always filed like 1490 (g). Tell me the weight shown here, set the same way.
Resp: 2350 (g)
